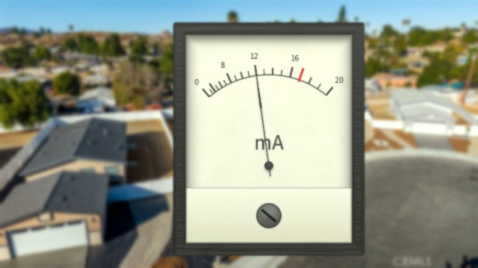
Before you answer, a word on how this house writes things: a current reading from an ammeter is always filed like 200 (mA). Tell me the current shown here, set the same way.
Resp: 12 (mA)
